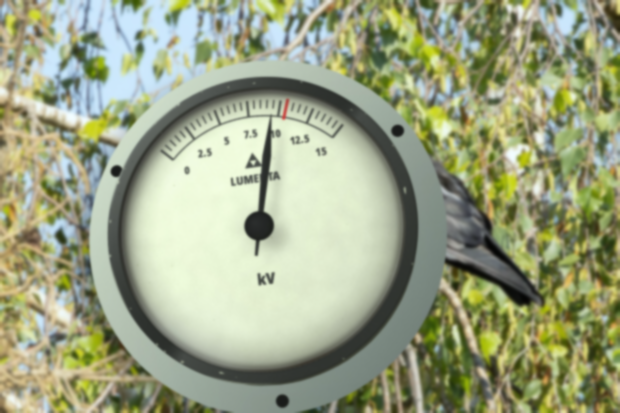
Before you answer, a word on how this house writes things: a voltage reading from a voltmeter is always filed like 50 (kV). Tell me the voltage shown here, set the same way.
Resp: 9.5 (kV)
